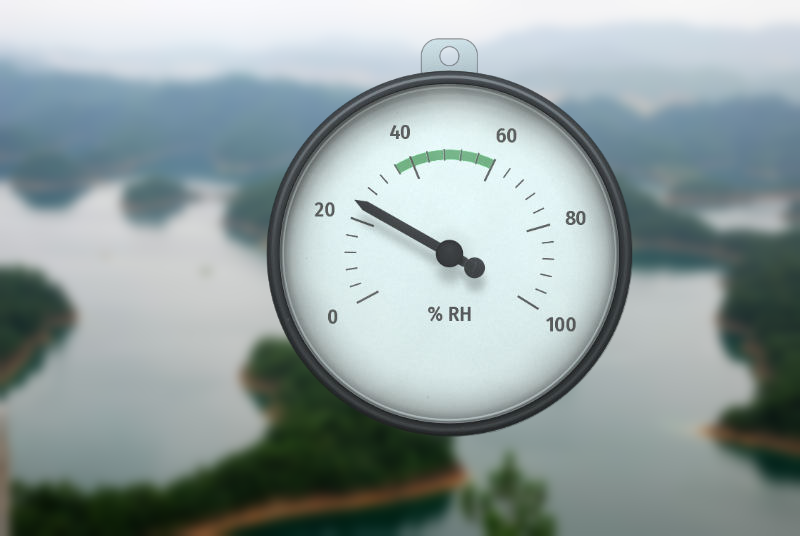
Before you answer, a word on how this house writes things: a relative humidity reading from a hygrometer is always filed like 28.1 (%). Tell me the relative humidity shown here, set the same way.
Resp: 24 (%)
